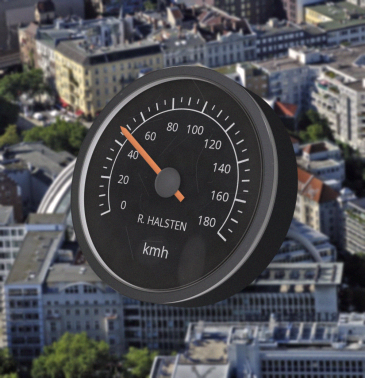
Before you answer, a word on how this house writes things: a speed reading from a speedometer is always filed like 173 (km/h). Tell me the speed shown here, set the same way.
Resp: 47.5 (km/h)
